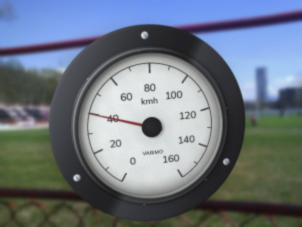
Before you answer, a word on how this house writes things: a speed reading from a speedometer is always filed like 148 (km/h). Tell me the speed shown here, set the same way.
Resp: 40 (km/h)
